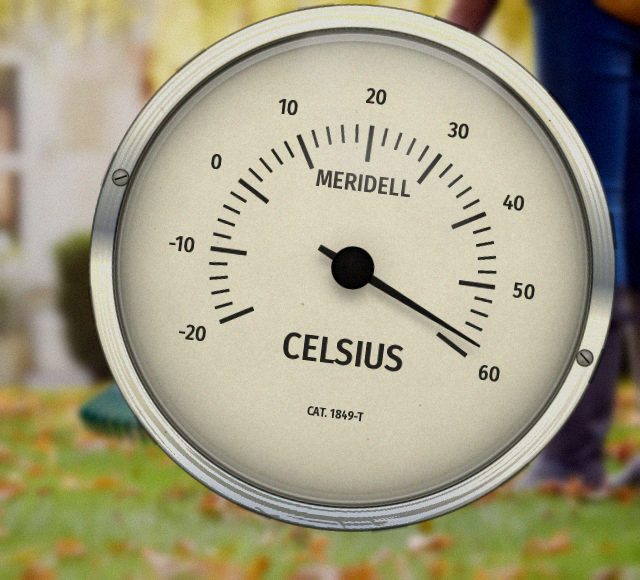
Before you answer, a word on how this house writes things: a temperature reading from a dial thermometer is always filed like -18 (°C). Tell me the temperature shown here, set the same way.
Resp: 58 (°C)
